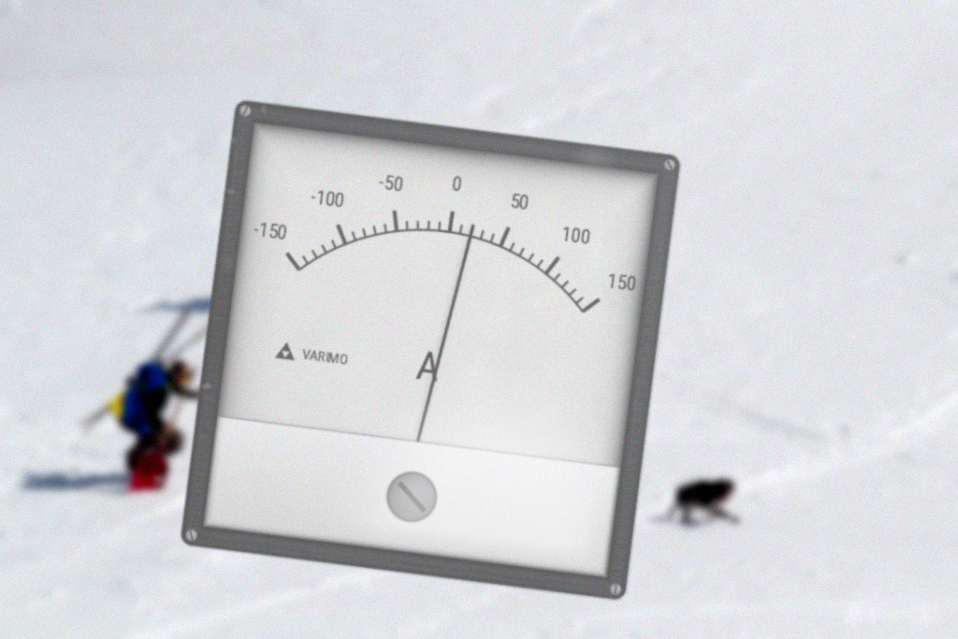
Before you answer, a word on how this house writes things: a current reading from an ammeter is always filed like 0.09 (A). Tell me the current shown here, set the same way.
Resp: 20 (A)
